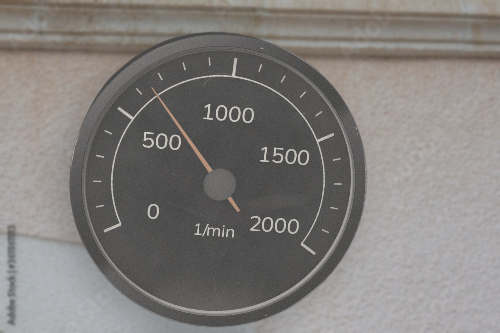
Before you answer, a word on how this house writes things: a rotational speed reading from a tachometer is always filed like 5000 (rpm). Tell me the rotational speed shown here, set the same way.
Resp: 650 (rpm)
